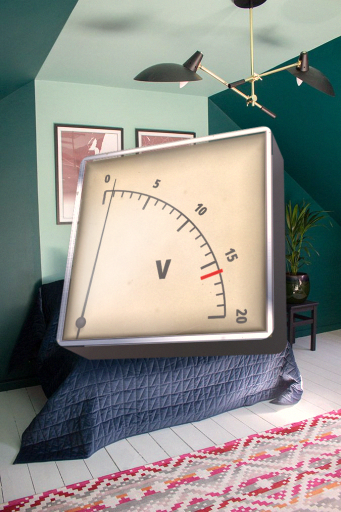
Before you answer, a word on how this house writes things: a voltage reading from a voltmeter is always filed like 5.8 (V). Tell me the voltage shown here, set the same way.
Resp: 1 (V)
